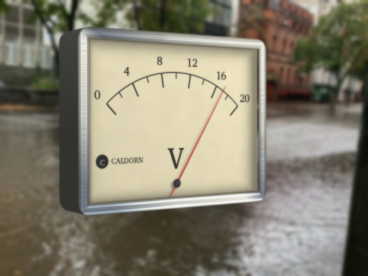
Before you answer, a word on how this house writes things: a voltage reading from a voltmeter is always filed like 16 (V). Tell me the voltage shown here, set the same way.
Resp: 17 (V)
